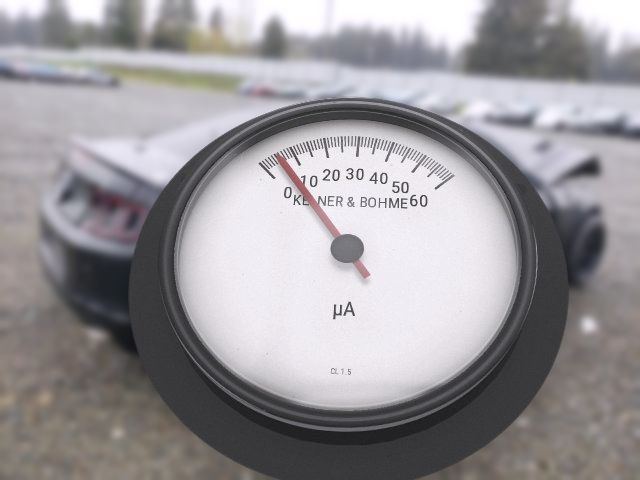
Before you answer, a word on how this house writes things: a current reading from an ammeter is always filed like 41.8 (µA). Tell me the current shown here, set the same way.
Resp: 5 (µA)
